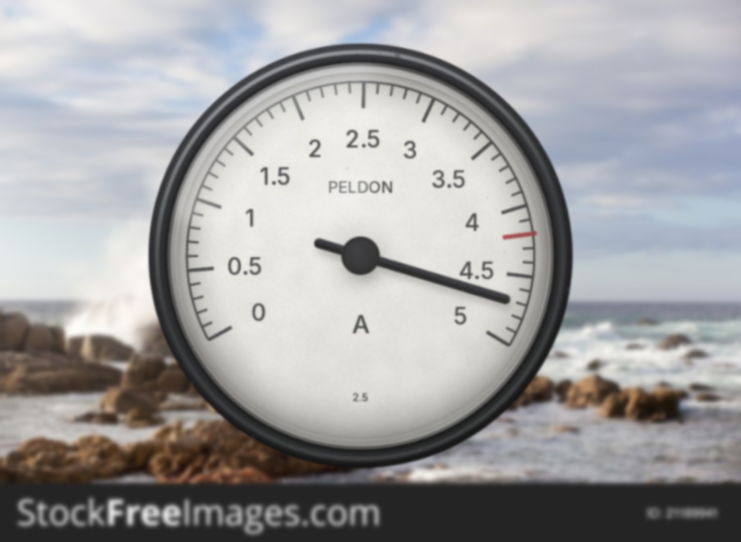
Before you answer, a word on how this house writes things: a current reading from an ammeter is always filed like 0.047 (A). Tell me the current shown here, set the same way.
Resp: 4.7 (A)
